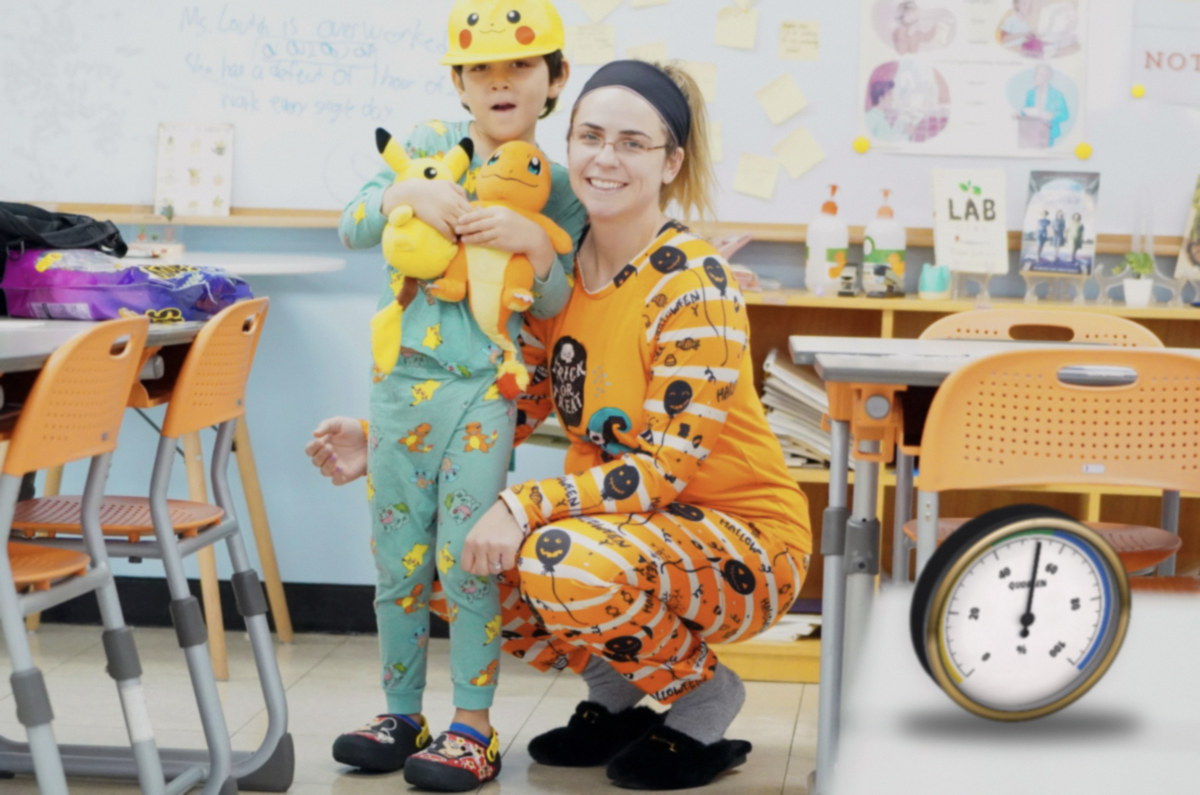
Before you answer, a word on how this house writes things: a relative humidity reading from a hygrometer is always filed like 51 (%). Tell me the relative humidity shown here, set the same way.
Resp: 52 (%)
